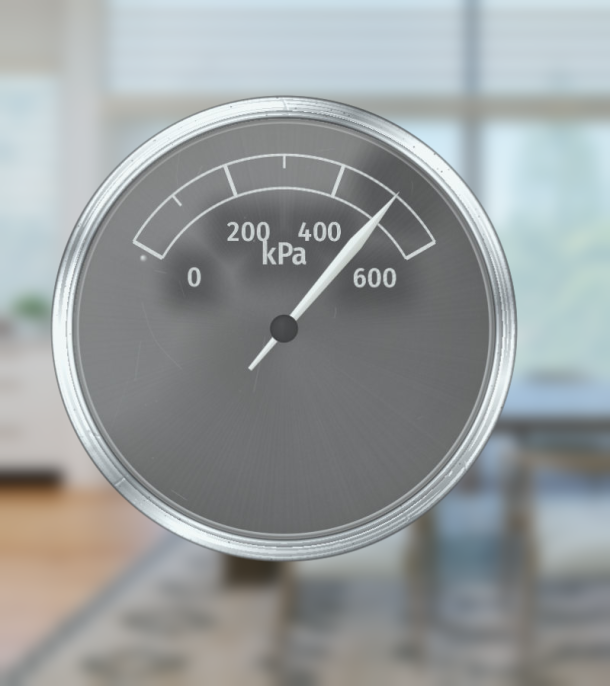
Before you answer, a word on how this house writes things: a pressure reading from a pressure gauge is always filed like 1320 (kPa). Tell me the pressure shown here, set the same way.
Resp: 500 (kPa)
